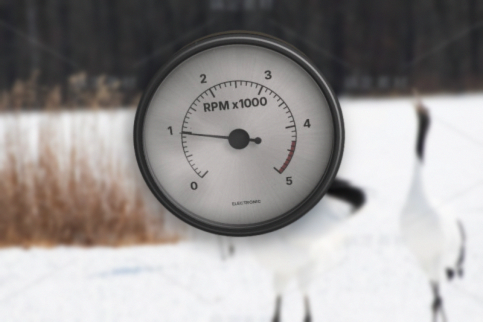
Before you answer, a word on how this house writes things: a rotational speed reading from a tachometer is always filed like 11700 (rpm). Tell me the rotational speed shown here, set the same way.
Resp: 1000 (rpm)
